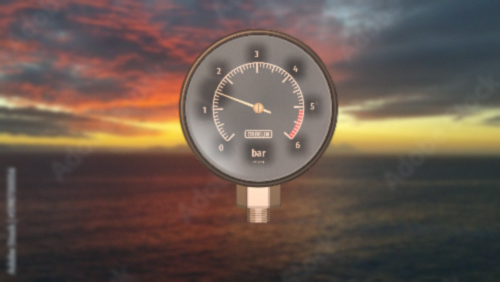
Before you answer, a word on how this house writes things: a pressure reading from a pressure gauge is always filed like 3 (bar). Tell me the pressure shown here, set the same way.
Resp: 1.5 (bar)
